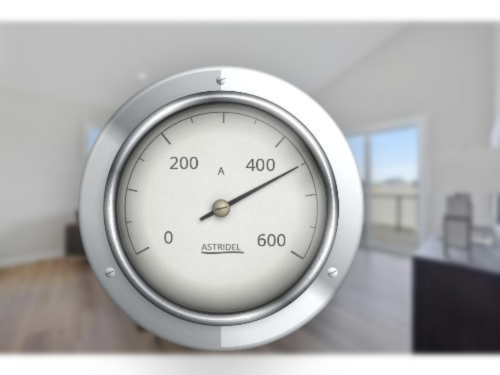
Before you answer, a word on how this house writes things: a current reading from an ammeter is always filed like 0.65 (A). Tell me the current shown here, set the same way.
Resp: 450 (A)
